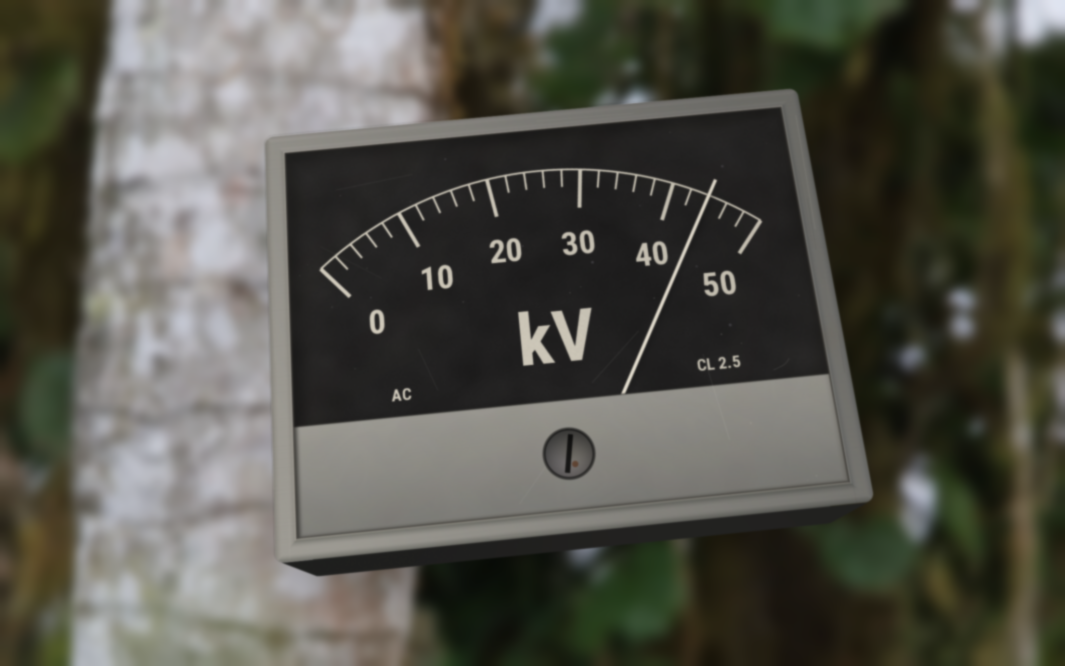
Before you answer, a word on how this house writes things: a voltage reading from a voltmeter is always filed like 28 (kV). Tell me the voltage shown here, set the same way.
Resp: 44 (kV)
